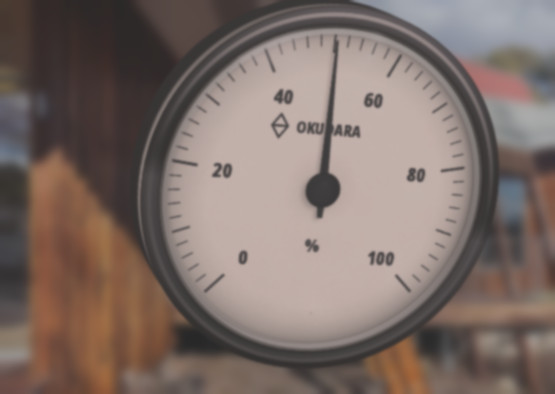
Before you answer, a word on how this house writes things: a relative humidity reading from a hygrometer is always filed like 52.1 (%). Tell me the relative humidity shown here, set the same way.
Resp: 50 (%)
